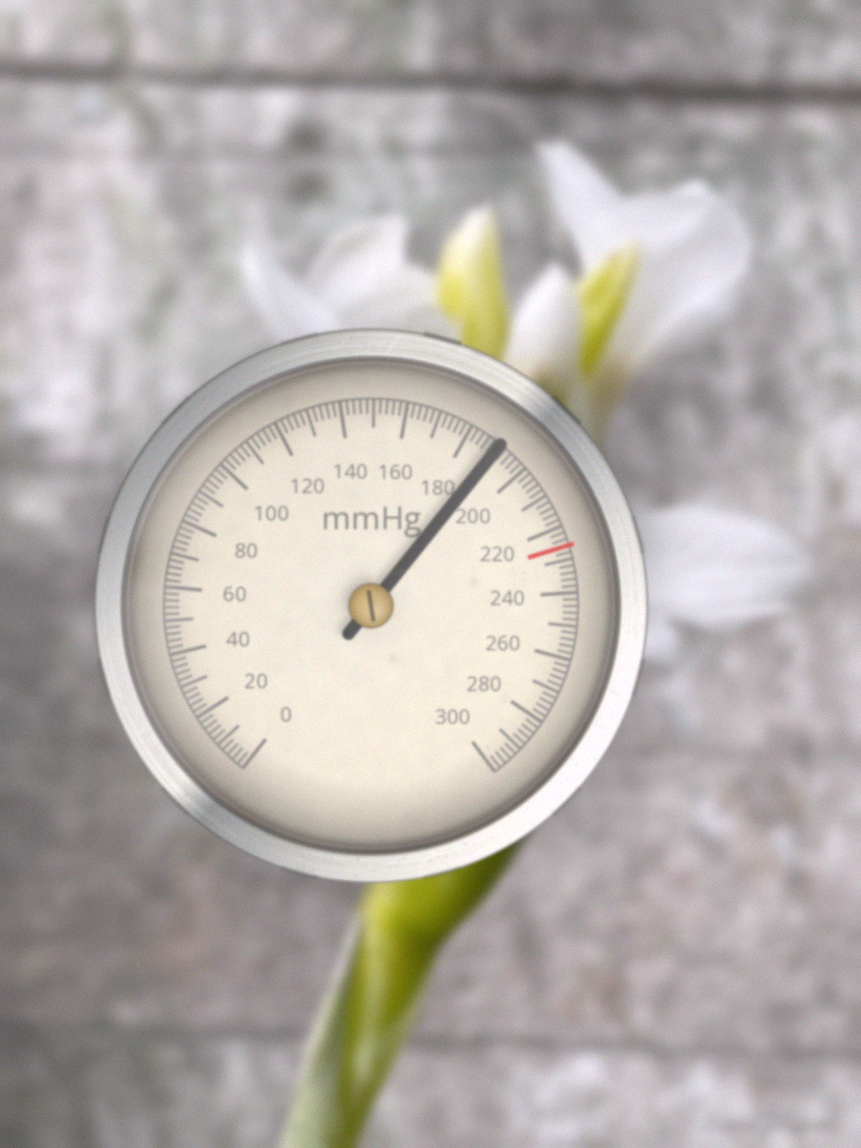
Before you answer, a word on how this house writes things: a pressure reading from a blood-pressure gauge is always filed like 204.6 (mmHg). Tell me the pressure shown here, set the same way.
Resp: 190 (mmHg)
